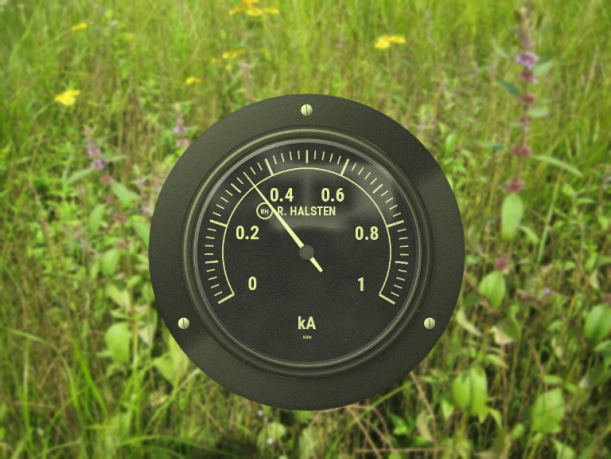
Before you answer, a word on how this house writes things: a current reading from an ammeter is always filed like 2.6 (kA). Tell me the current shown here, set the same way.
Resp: 0.34 (kA)
